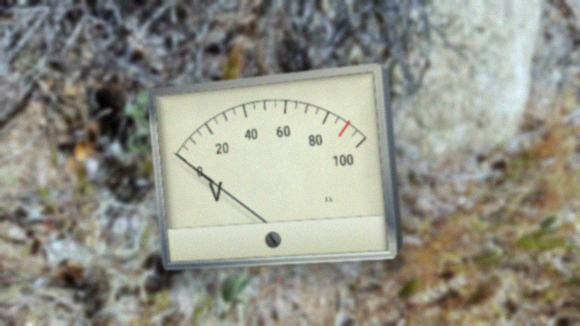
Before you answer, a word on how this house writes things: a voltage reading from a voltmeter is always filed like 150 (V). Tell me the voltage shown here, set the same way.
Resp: 0 (V)
